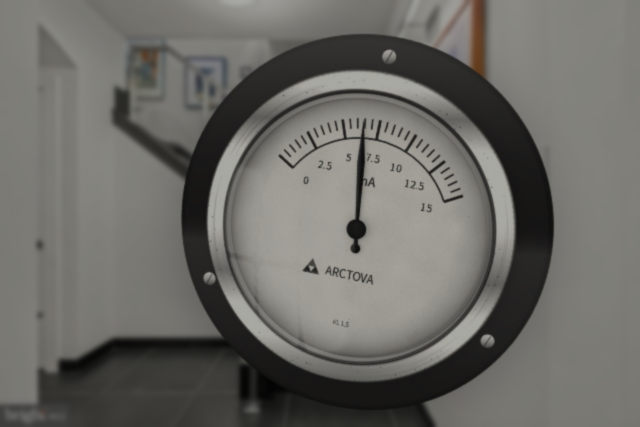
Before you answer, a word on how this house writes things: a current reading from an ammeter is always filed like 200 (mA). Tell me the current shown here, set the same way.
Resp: 6.5 (mA)
